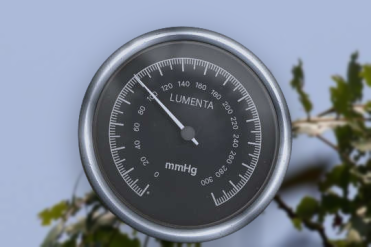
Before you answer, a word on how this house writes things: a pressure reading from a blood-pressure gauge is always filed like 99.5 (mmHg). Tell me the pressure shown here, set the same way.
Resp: 100 (mmHg)
